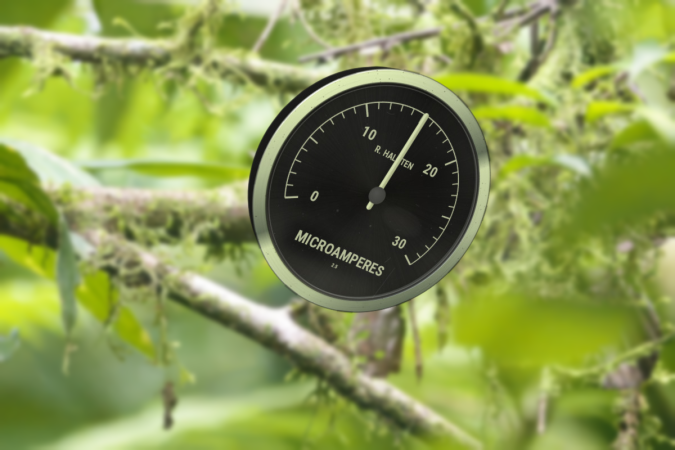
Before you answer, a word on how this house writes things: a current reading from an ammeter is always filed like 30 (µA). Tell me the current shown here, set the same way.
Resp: 15 (µA)
